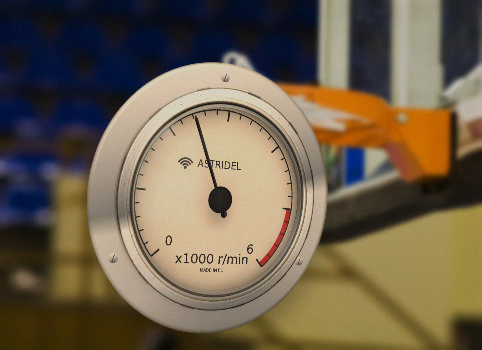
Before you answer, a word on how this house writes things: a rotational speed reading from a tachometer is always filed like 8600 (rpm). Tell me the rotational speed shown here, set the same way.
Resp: 2400 (rpm)
